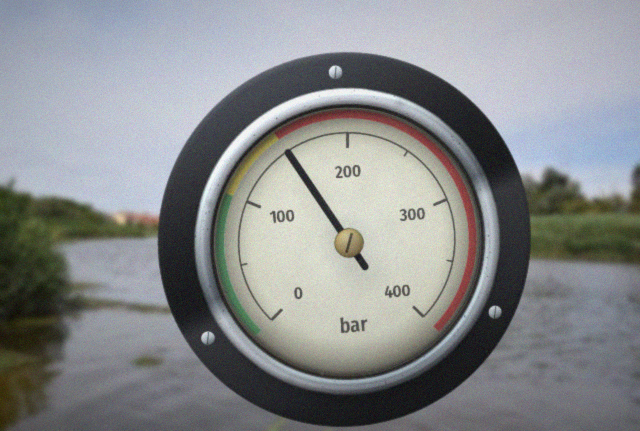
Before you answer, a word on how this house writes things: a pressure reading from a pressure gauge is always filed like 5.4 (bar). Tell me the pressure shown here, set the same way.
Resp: 150 (bar)
